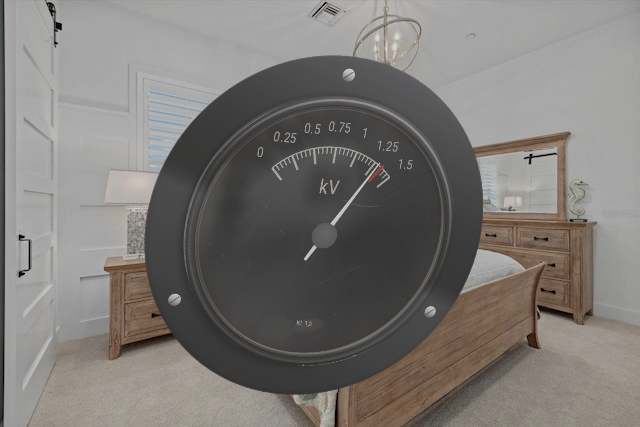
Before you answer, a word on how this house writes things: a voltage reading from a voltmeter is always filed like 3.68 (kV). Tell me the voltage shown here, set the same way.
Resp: 1.25 (kV)
